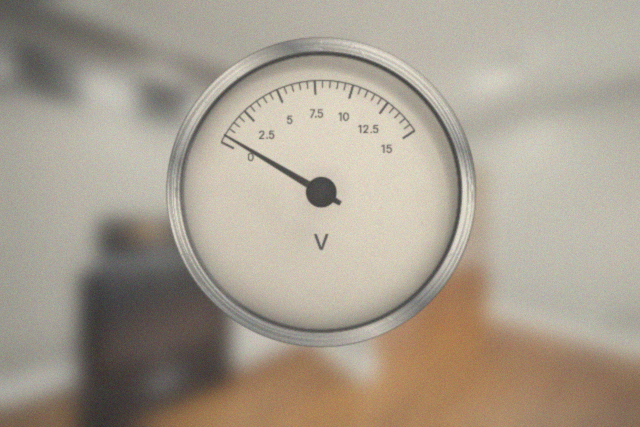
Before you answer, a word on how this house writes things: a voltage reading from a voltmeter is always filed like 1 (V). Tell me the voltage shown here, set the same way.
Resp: 0.5 (V)
